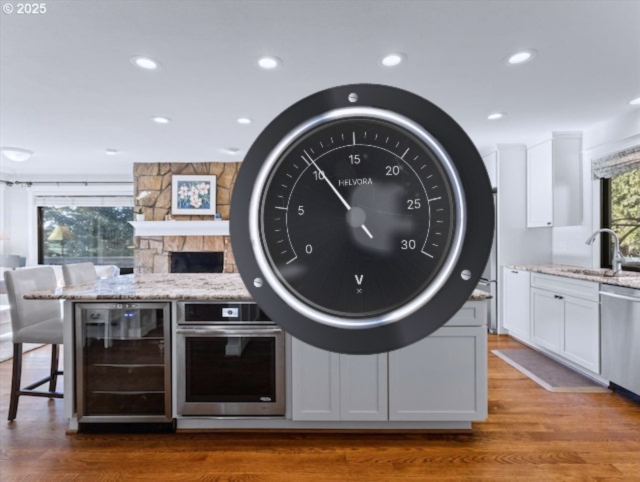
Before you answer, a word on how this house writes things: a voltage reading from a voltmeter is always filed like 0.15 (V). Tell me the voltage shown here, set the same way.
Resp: 10.5 (V)
